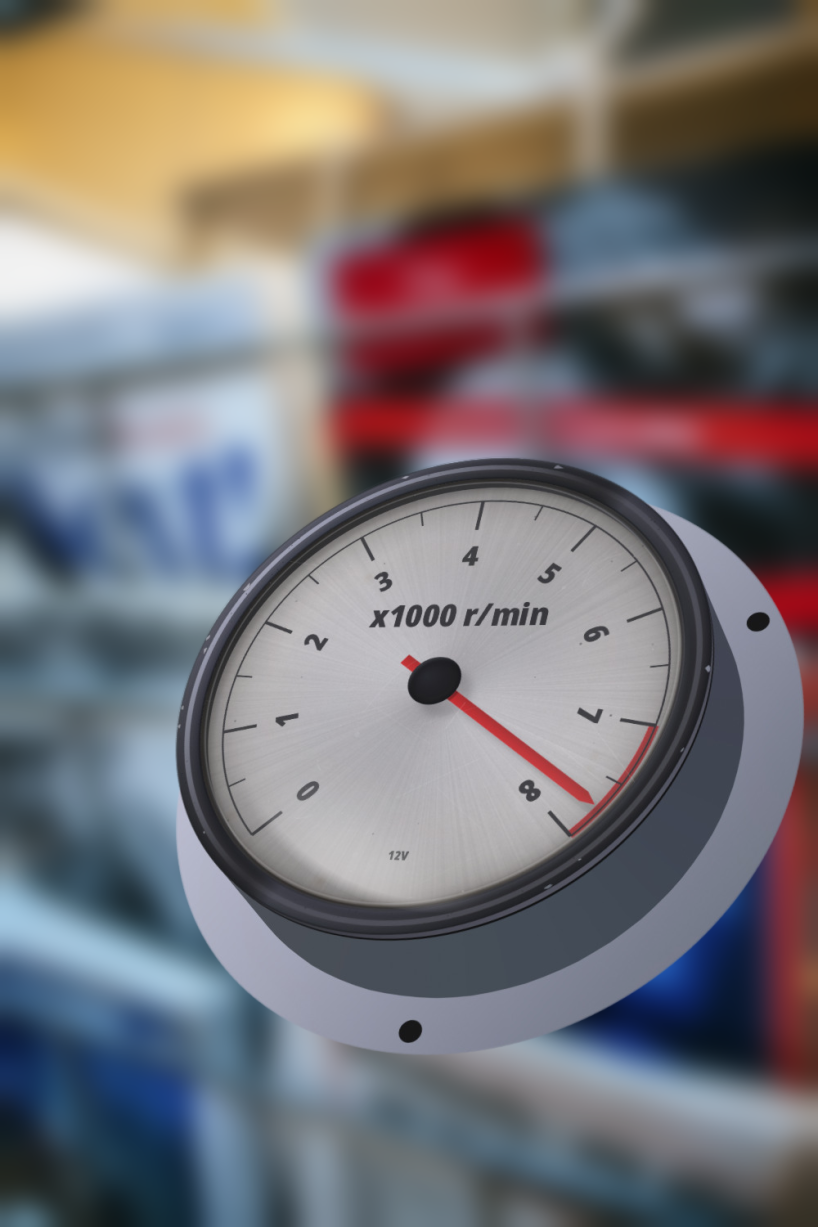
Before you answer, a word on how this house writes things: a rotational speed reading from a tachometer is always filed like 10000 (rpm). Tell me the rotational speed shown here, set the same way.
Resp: 7750 (rpm)
